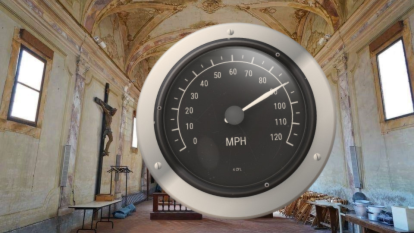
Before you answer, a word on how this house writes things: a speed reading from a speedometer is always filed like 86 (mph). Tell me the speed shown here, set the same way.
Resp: 90 (mph)
